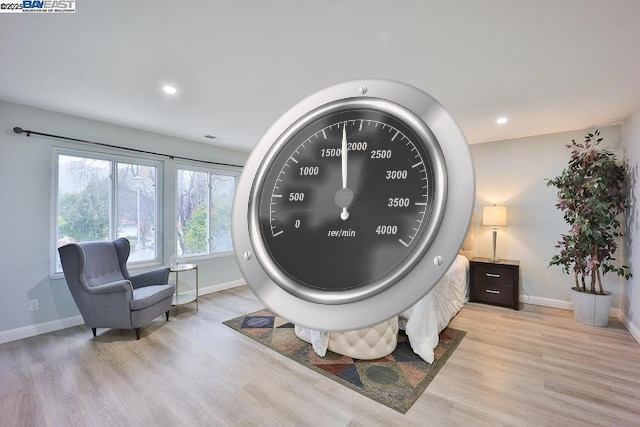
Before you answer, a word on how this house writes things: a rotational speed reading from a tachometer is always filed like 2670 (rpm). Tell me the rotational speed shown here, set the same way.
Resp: 1800 (rpm)
